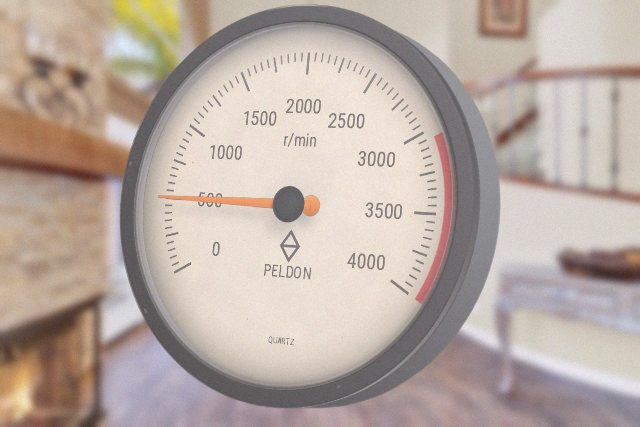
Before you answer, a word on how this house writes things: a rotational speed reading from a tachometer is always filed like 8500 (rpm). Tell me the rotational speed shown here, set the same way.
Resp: 500 (rpm)
